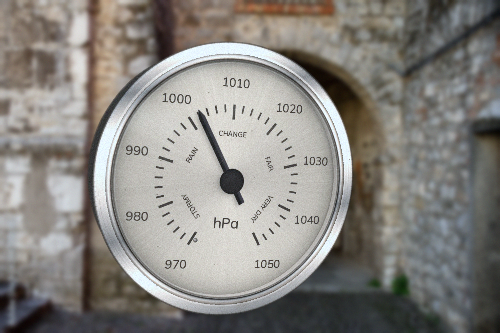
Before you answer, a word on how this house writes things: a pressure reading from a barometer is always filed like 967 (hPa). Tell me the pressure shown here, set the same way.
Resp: 1002 (hPa)
